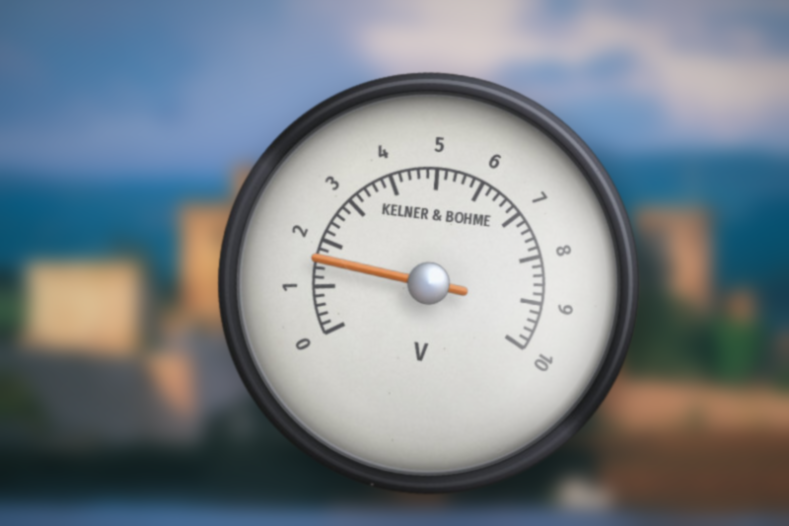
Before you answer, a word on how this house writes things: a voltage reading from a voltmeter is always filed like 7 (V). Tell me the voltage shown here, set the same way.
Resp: 1.6 (V)
